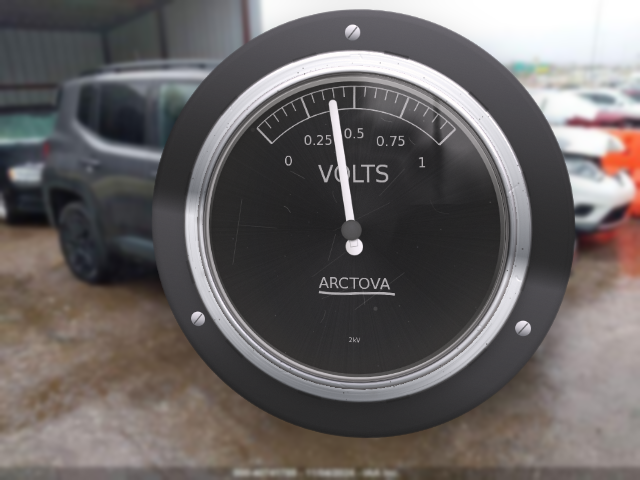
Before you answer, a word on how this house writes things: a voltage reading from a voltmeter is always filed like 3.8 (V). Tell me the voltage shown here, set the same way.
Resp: 0.4 (V)
